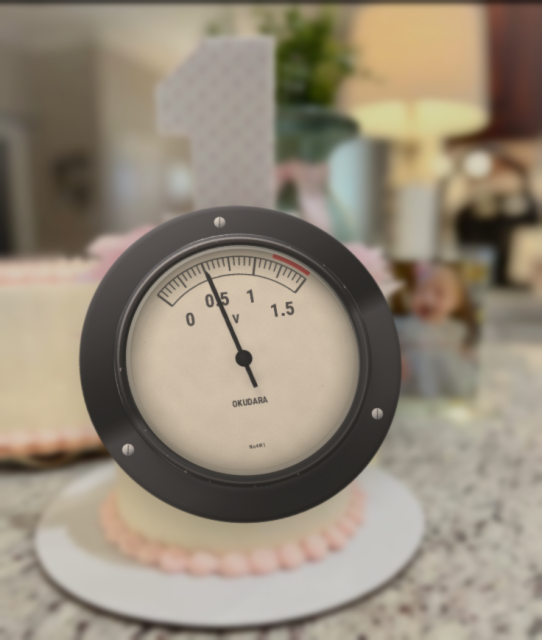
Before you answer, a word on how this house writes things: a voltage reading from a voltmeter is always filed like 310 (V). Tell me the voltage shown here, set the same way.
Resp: 0.5 (V)
